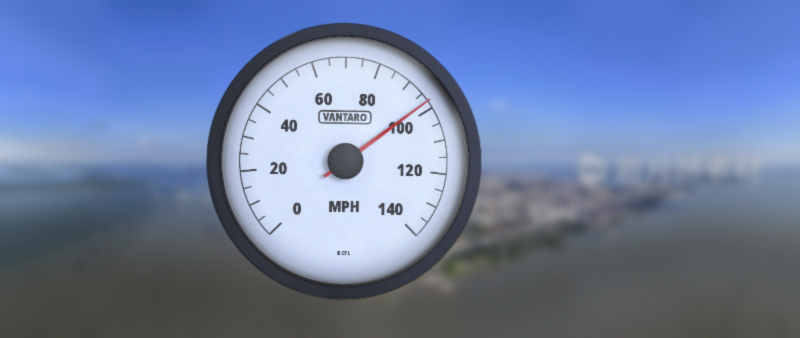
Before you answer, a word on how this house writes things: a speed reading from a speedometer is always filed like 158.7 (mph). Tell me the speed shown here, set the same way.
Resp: 97.5 (mph)
